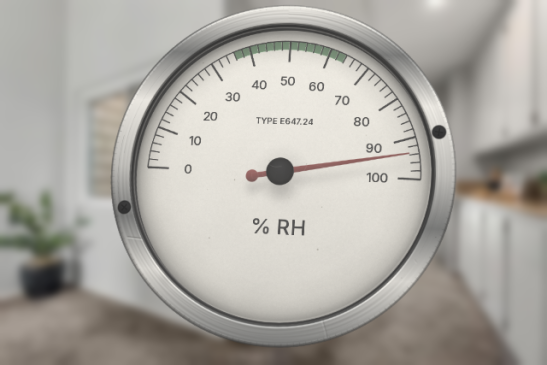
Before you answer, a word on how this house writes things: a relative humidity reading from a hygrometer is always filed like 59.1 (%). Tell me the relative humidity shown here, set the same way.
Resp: 94 (%)
